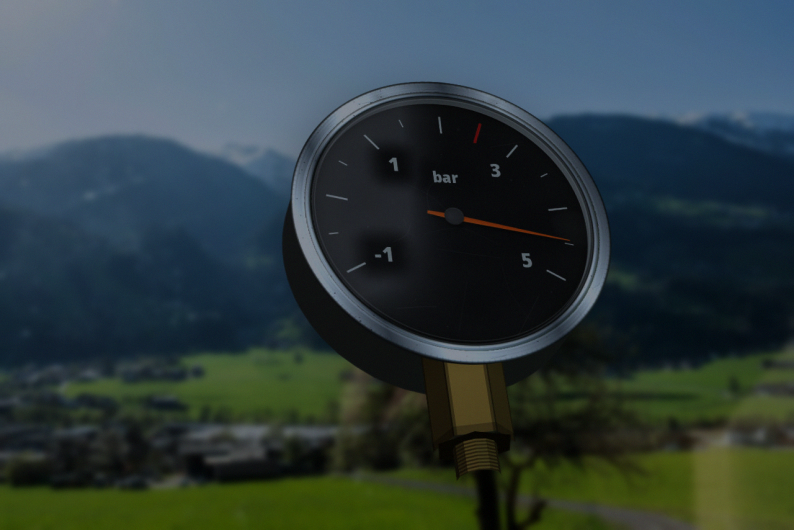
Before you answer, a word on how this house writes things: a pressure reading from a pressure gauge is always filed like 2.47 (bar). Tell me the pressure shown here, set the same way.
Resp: 4.5 (bar)
